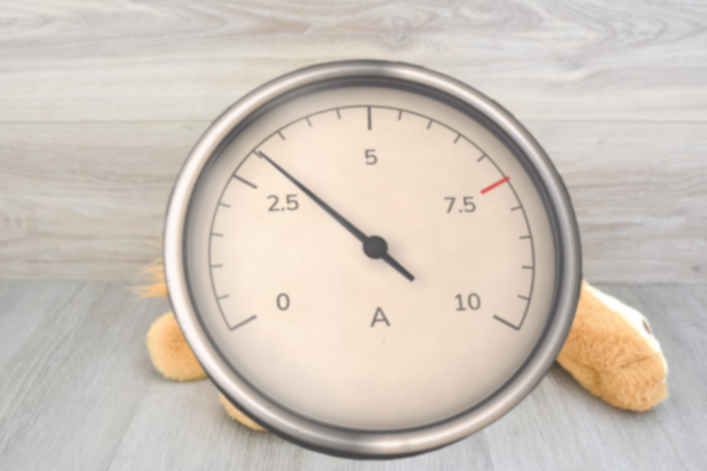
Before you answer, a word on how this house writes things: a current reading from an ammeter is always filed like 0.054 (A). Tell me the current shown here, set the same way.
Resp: 3 (A)
